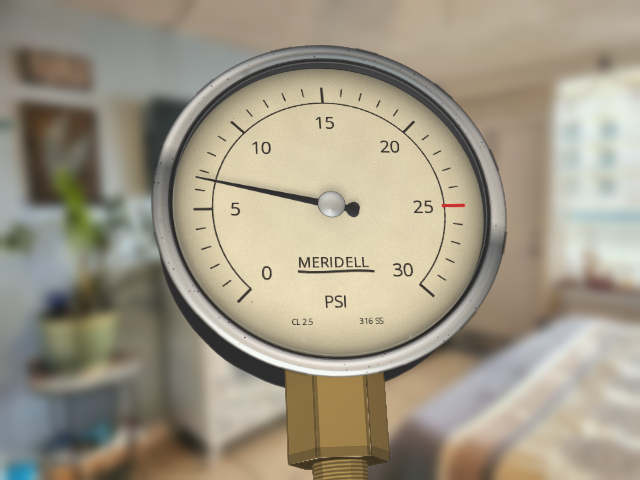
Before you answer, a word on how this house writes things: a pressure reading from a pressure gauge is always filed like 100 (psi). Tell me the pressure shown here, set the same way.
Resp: 6.5 (psi)
